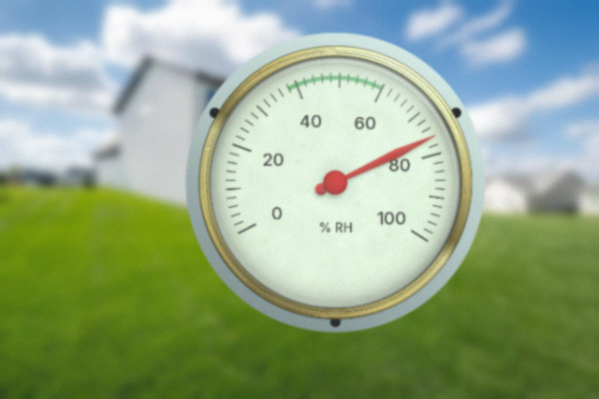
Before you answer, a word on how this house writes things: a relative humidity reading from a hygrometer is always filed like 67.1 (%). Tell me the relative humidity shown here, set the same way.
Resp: 76 (%)
